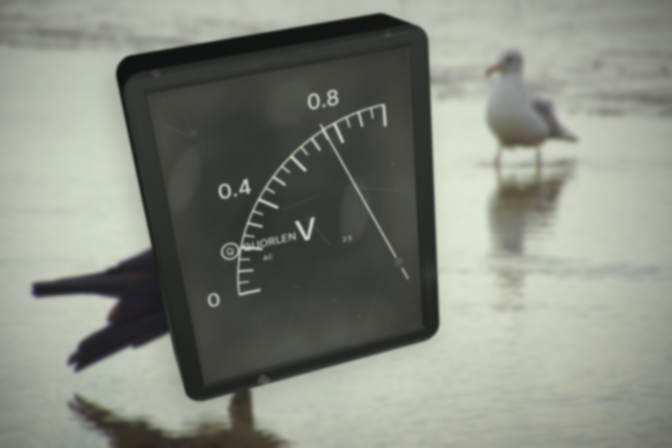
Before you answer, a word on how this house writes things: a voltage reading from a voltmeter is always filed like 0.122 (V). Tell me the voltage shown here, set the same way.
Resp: 0.75 (V)
